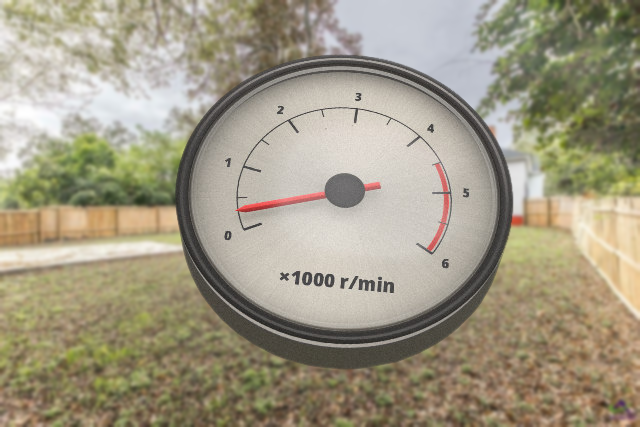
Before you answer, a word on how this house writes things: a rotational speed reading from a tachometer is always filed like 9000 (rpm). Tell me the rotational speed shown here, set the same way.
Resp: 250 (rpm)
